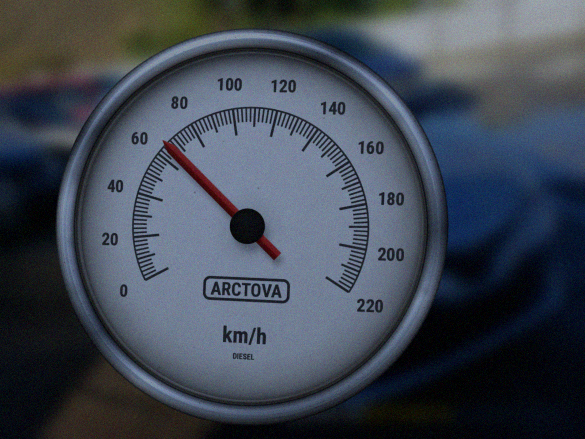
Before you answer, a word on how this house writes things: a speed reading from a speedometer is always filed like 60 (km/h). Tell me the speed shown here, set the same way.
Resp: 66 (km/h)
